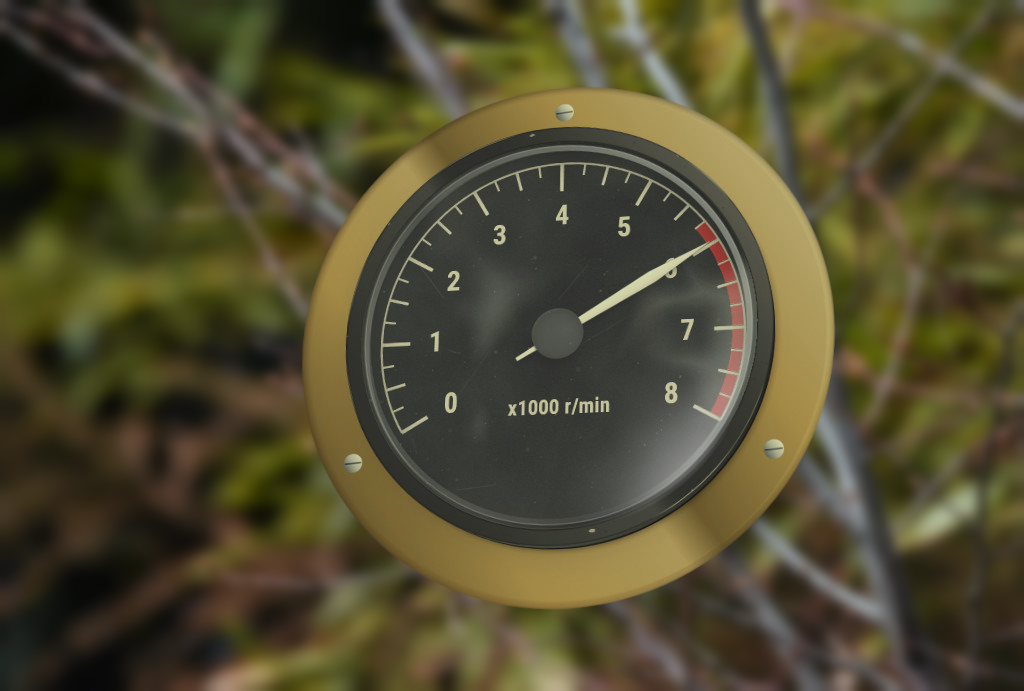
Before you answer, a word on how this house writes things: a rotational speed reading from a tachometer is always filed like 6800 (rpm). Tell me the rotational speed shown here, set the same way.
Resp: 6000 (rpm)
